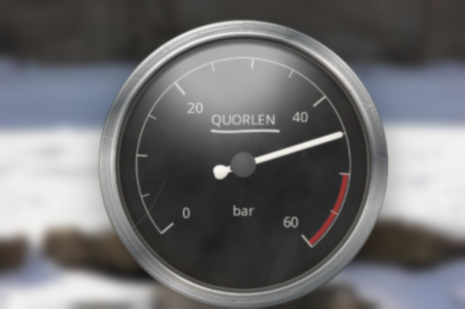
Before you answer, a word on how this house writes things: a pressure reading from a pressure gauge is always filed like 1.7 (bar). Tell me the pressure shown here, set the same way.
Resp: 45 (bar)
